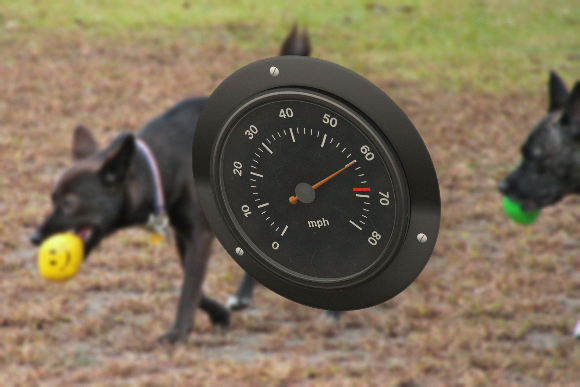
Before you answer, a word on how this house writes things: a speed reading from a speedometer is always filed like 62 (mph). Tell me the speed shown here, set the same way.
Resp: 60 (mph)
